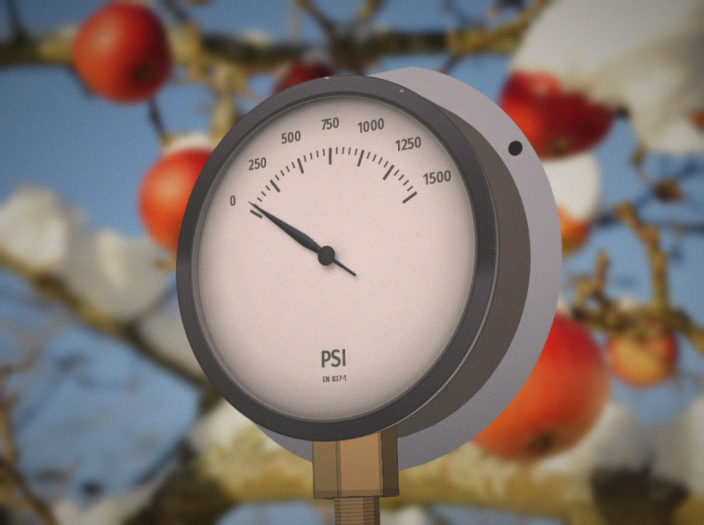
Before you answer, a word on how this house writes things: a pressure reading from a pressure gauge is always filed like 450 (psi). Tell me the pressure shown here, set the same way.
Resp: 50 (psi)
